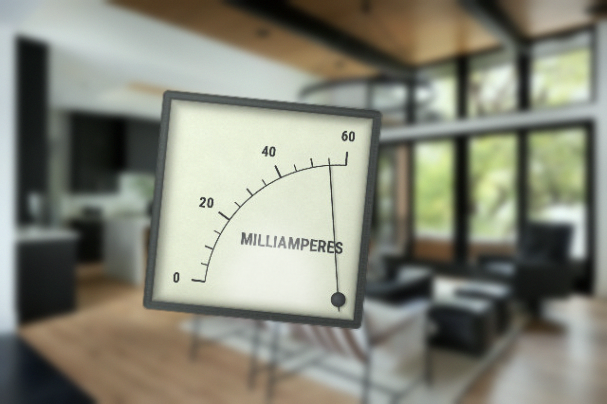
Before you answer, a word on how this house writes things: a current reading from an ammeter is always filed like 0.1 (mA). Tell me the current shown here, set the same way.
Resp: 55 (mA)
